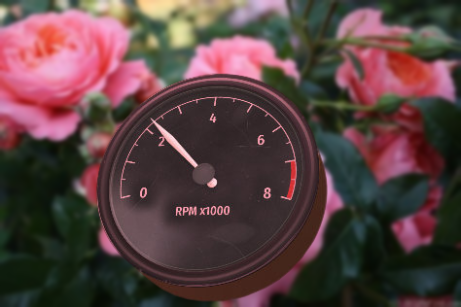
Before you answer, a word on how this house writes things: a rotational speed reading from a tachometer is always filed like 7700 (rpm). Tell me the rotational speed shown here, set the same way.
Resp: 2250 (rpm)
